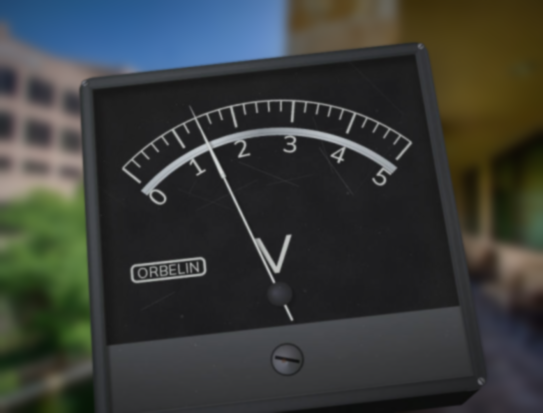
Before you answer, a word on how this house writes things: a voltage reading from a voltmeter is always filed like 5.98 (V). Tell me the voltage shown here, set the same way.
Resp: 1.4 (V)
